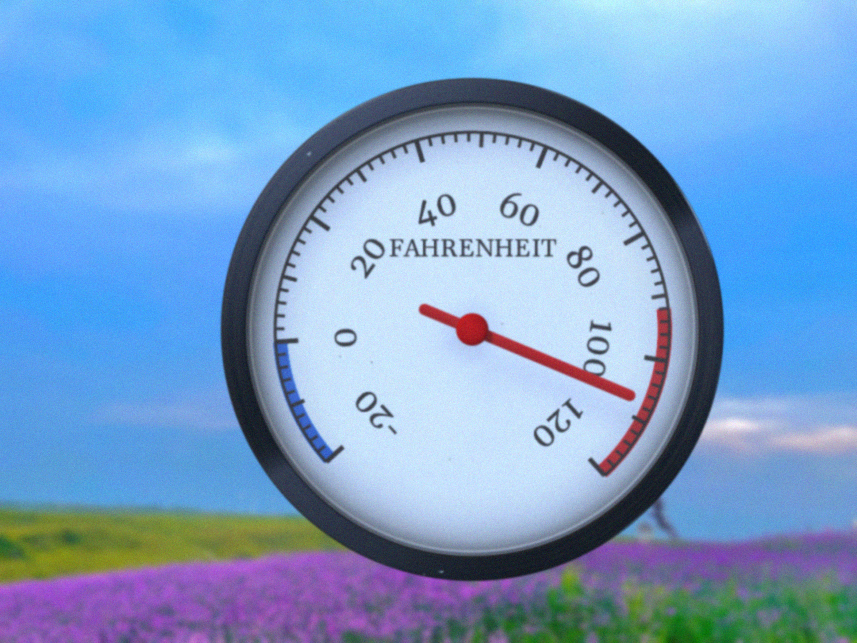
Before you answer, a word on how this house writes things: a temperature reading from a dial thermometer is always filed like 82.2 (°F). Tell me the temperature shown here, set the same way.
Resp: 107 (°F)
